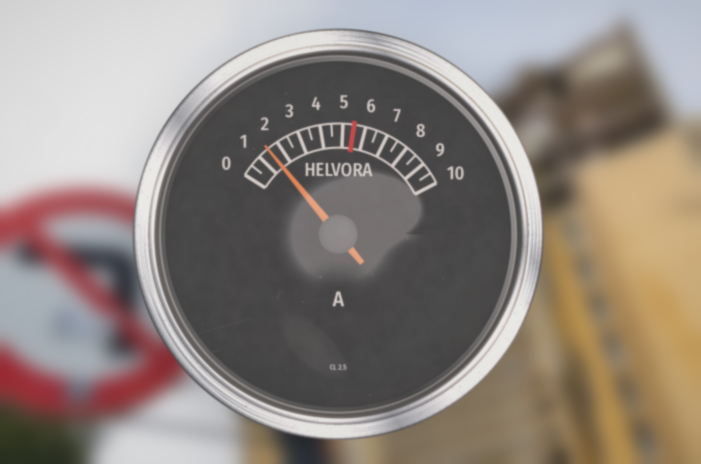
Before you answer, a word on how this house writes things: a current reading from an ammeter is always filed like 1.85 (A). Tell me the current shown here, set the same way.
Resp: 1.5 (A)
